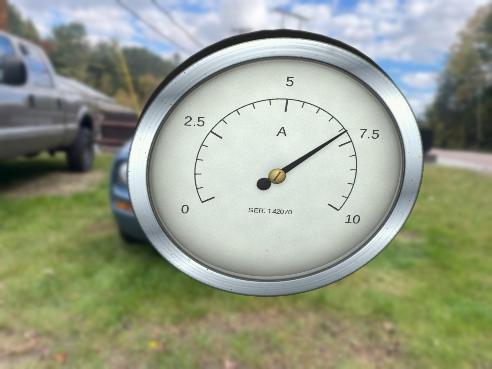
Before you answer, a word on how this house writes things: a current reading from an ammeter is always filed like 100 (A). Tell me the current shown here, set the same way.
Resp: 7 (A)
